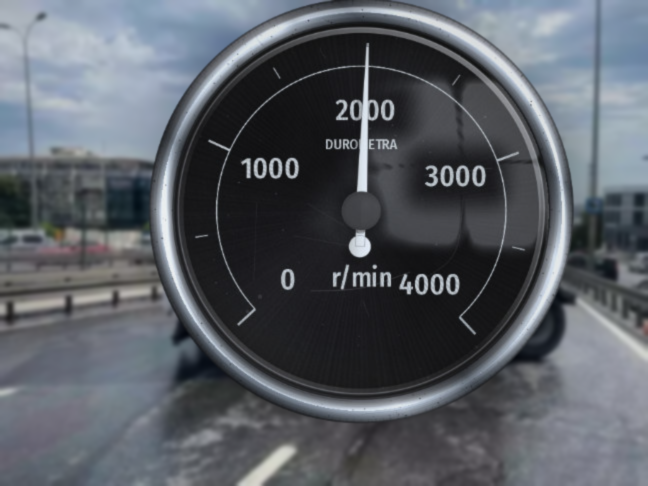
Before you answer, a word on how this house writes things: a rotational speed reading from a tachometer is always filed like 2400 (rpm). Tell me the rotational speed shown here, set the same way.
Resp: 2000 (rpm)
